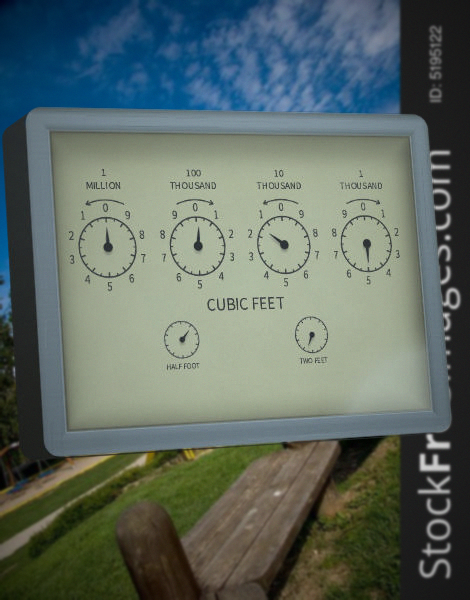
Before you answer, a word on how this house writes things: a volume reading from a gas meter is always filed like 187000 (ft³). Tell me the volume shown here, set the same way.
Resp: 1500 (ft³)
